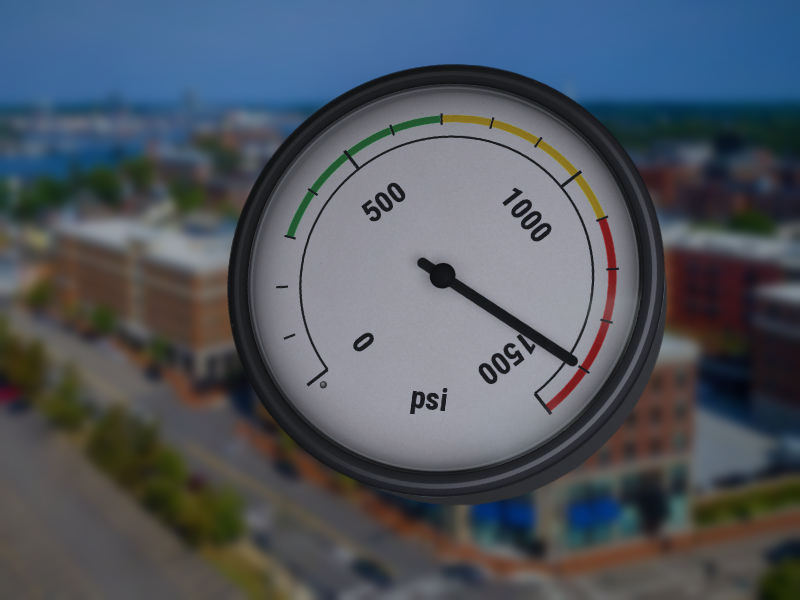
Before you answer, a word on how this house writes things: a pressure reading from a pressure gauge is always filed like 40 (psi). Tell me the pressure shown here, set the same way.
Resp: 1400 (psi)
